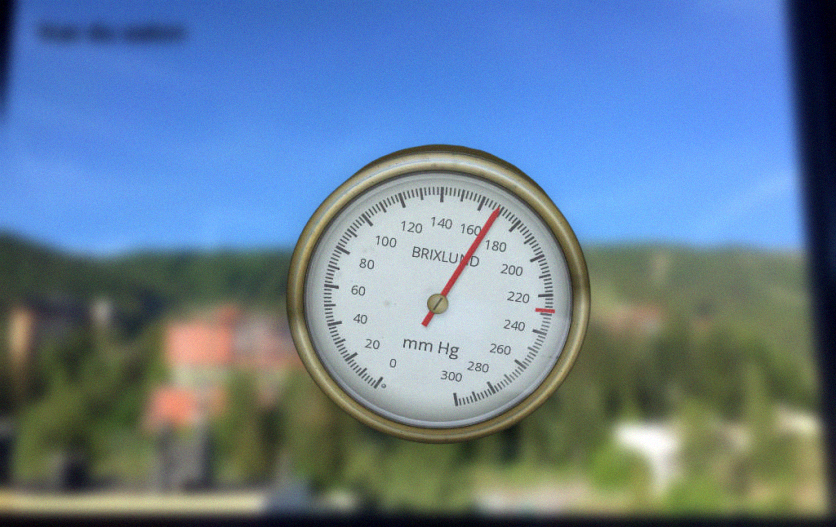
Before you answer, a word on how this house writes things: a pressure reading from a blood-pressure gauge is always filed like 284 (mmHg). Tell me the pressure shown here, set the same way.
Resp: 168 (mmHg)
